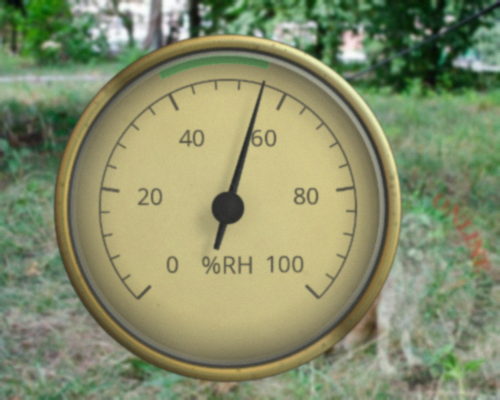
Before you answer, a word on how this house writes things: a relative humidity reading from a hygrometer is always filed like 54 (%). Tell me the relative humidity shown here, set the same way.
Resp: 56 (%)
